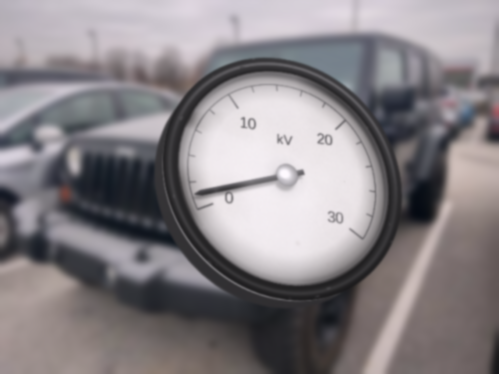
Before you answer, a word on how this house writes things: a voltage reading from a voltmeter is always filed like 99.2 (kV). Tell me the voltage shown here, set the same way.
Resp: 1 (kV)
